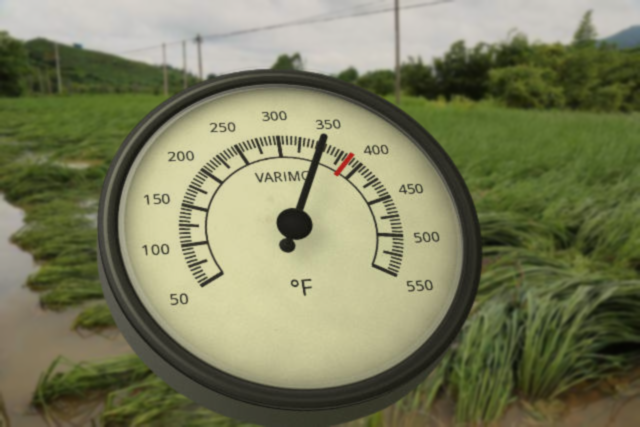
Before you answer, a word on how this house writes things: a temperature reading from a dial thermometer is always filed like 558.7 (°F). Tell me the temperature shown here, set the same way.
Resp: 350 (°F)
